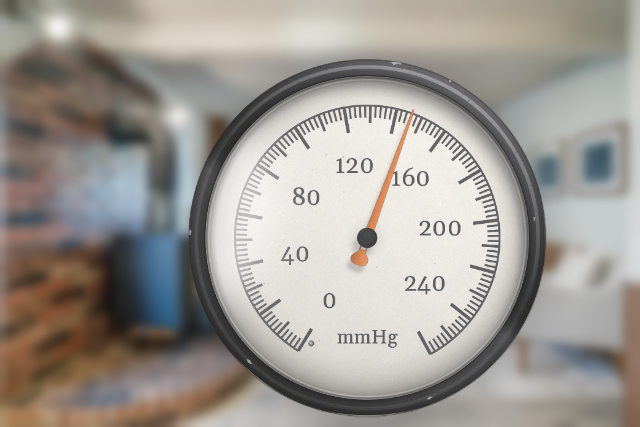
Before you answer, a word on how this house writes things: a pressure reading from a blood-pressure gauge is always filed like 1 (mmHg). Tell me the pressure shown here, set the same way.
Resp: 146 (mmHg)
